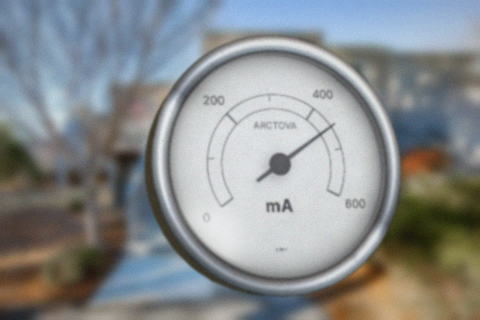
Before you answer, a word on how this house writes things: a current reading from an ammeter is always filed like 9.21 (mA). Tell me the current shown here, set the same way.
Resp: 450 (mA)
